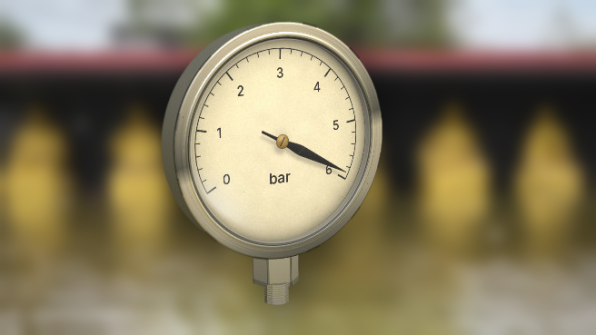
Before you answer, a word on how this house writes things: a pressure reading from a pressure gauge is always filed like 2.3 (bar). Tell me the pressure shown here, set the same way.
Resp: 5.9 (bar)
